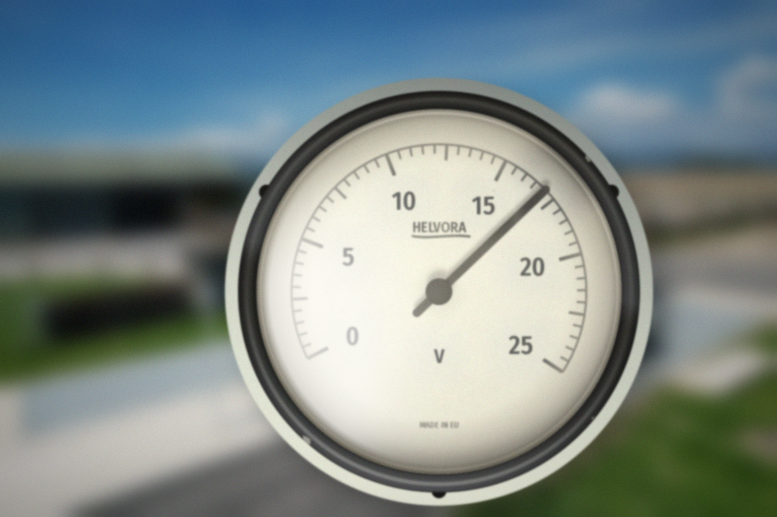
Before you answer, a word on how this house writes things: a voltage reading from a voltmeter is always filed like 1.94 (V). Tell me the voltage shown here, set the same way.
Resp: 17 (V)
